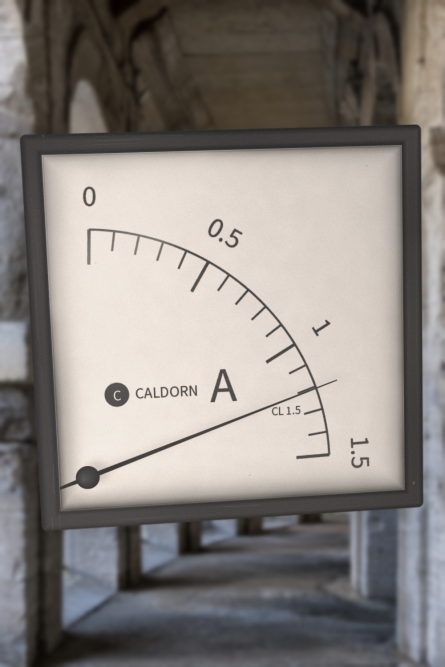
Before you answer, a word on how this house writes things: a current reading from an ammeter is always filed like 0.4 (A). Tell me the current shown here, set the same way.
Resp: 1.2 (A)
